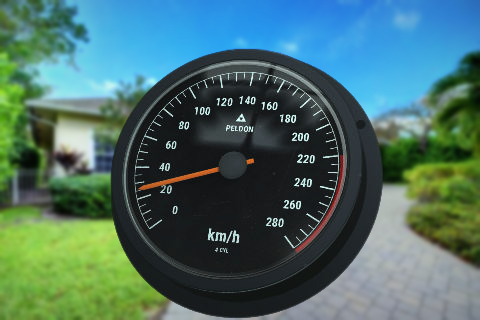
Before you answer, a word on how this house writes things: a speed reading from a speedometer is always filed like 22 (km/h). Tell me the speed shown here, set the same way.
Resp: 25 (km/h)
